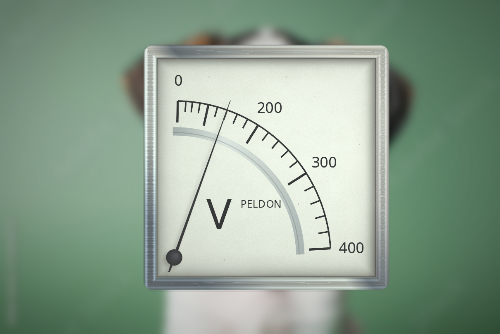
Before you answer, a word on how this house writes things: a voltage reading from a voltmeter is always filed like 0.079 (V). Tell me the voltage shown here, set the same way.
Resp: 140 (V)
